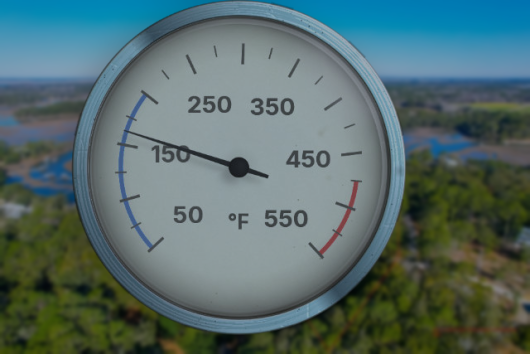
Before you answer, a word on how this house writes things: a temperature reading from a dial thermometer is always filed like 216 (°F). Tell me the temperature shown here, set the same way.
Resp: 162.5 (°F)
